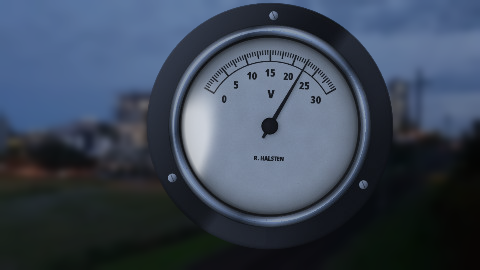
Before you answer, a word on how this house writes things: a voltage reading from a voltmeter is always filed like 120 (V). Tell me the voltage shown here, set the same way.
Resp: 22.5 (V)
